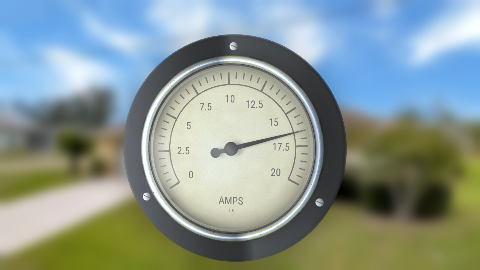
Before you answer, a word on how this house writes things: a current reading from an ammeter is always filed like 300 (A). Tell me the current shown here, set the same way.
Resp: 16.5 (A)
